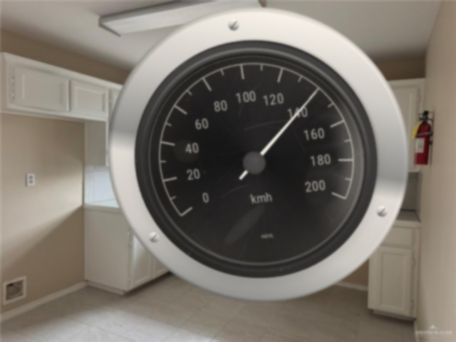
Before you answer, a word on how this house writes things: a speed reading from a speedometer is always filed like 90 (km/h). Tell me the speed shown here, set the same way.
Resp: 140 (km/h)
